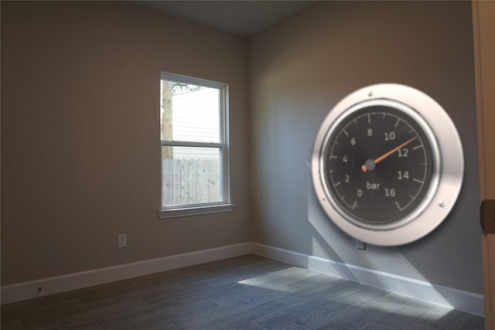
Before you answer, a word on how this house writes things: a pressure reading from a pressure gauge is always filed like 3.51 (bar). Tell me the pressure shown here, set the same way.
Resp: 11.5 (bar)
